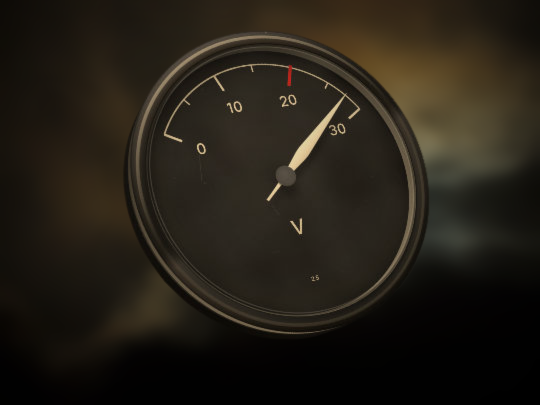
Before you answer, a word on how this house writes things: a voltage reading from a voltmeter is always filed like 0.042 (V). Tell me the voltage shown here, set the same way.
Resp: 27.5 (V)
